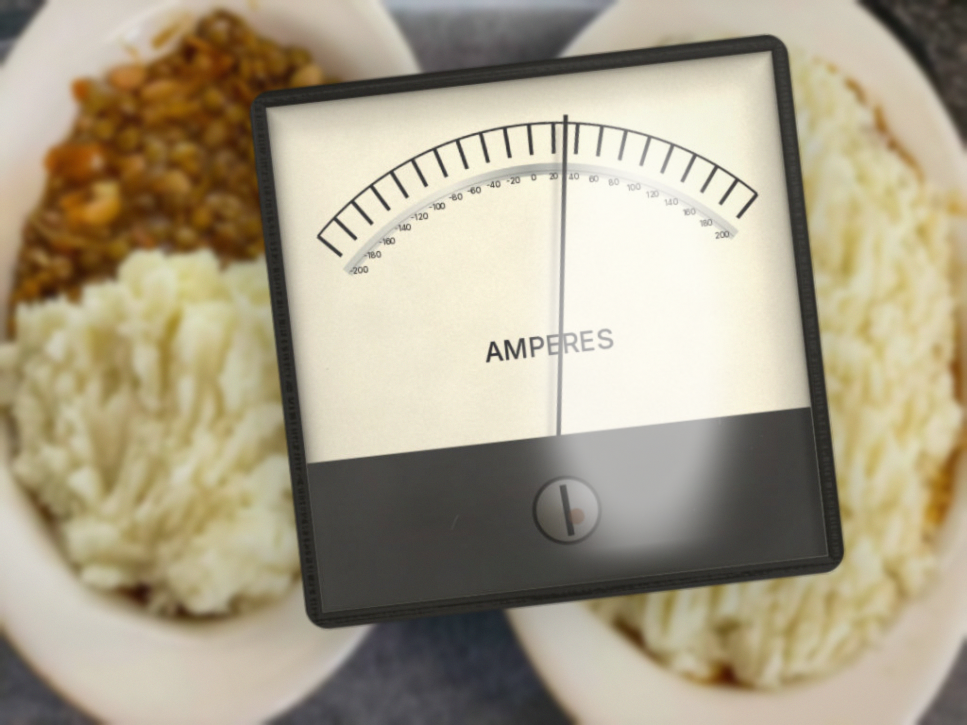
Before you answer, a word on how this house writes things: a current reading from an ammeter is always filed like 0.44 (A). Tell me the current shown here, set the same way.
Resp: 30 (A)
